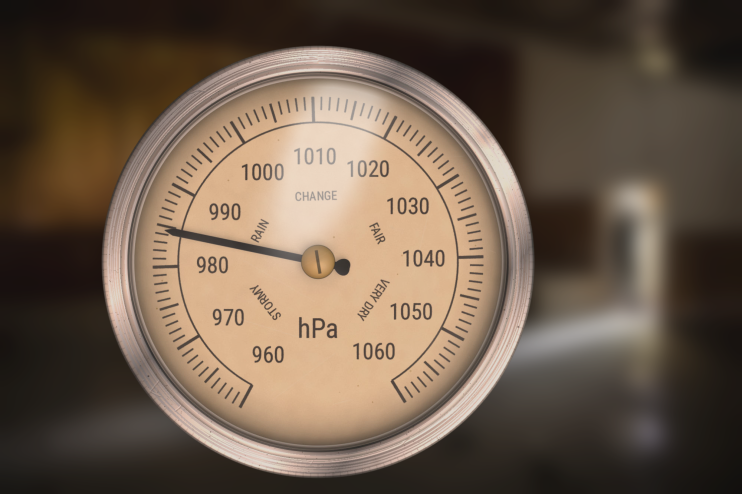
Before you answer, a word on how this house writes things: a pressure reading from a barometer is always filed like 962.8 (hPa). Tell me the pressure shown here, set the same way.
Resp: 984.5 (hPa)
